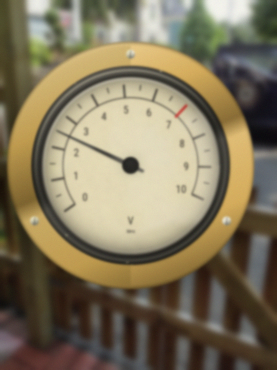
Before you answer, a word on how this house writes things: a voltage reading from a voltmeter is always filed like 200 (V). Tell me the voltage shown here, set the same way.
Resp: 2.5 (V)
